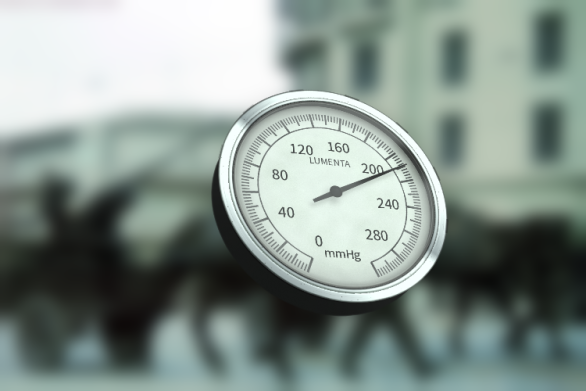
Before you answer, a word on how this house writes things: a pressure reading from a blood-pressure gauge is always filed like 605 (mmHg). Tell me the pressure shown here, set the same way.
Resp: 210 (mmHg)
